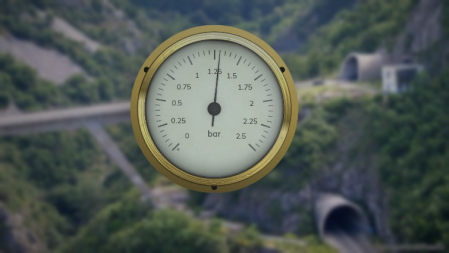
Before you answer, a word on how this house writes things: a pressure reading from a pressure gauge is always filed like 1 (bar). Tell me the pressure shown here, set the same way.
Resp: 1.3 (bar)
